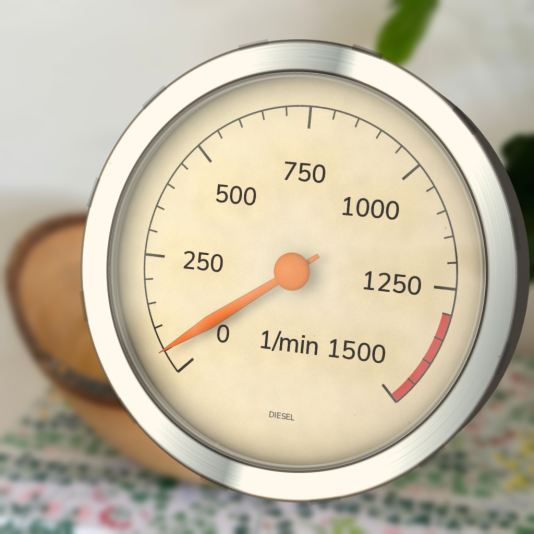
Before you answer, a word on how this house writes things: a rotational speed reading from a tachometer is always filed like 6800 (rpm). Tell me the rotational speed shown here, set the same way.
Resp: 50 (rpm)
